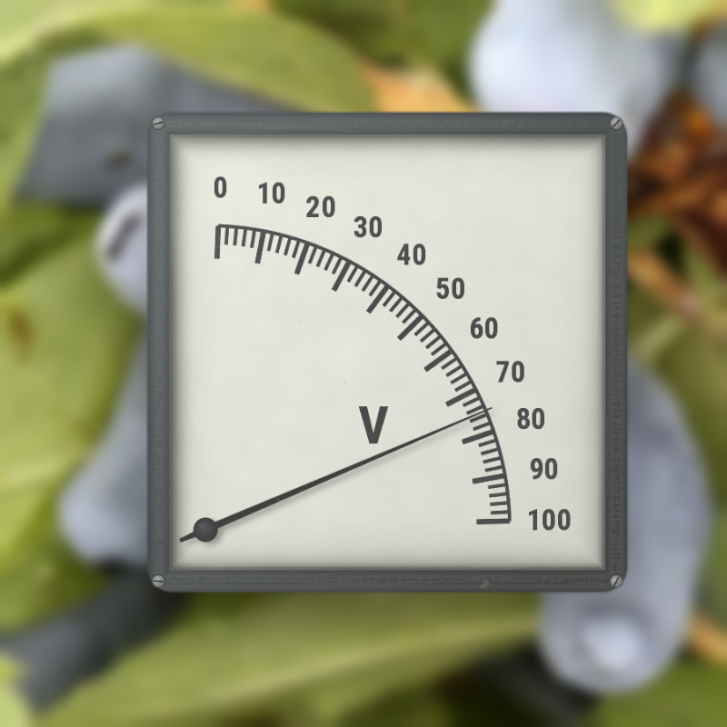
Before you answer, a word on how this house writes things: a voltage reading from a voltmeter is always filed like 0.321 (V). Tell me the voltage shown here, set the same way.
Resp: 75 (V)
